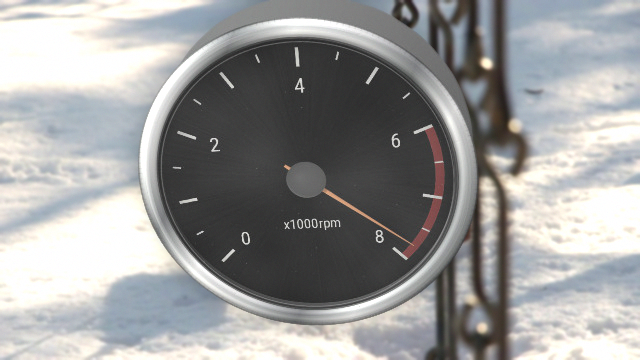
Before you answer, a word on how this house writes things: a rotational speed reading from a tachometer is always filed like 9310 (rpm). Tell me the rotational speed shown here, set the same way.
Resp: 7750 (rpm)
